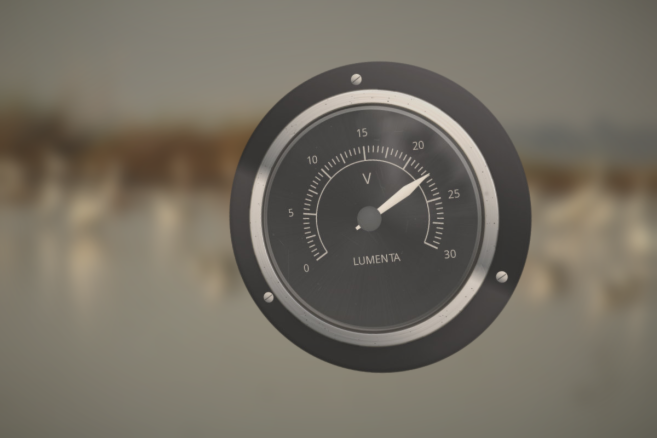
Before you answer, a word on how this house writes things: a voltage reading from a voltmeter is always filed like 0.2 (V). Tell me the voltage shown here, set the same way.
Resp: 22.5 (V)
